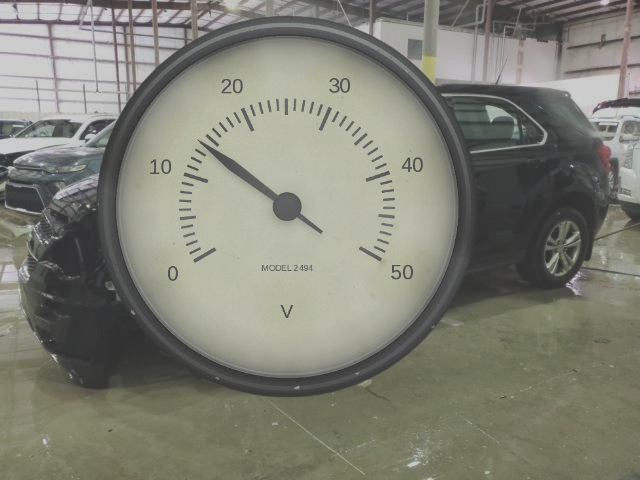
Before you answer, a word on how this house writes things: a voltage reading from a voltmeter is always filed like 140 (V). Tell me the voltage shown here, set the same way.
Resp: 14 (V)
